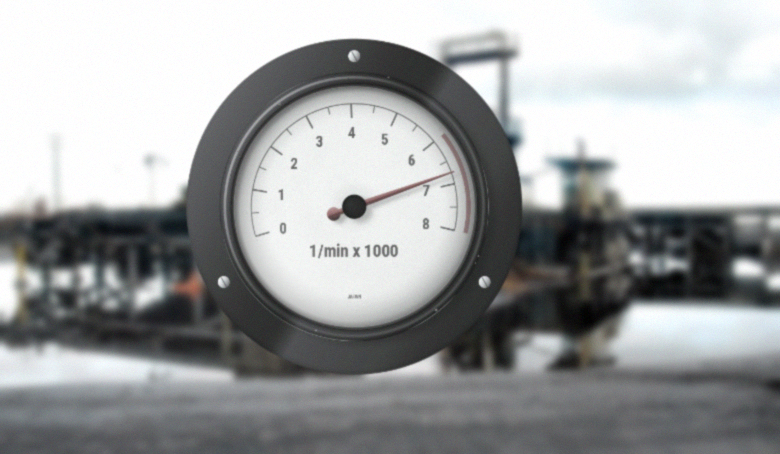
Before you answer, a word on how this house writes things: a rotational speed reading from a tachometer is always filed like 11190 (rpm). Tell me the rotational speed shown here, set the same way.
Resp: 6750 (rpm)
